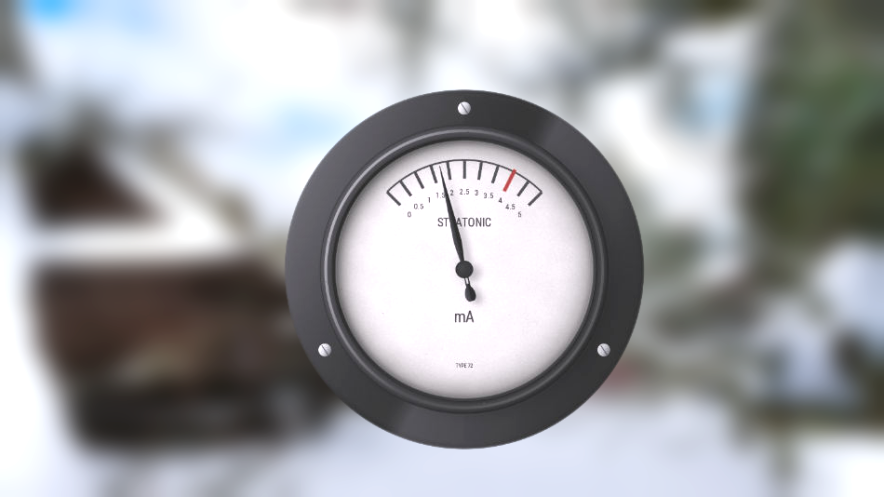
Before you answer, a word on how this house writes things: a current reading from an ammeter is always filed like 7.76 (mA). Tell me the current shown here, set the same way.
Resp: 1.75 (mA)
